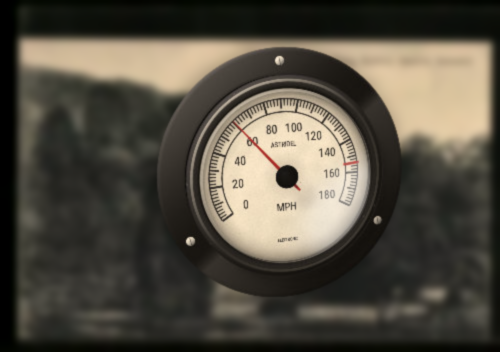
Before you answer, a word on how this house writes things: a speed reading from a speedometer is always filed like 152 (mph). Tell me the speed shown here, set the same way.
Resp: 60 (mph)
